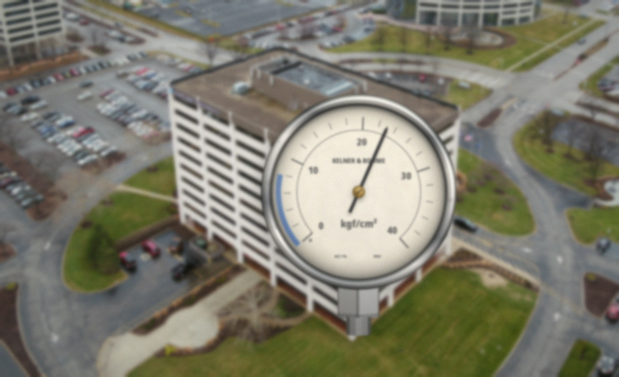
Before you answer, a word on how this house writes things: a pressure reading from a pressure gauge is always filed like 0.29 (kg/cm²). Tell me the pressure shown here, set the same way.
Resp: 23 (kg/cm²)
